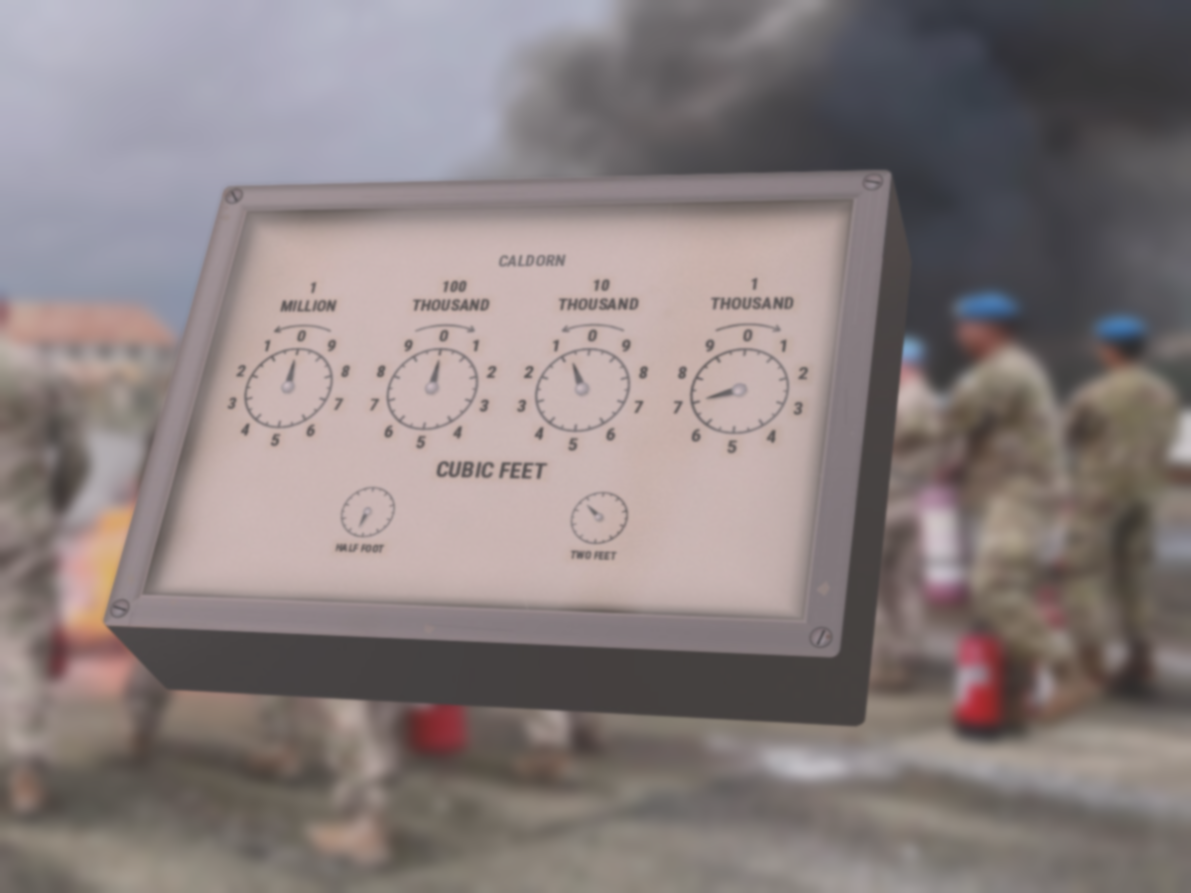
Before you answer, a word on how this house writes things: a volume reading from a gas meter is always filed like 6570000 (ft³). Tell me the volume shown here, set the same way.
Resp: 700 (ft³)
